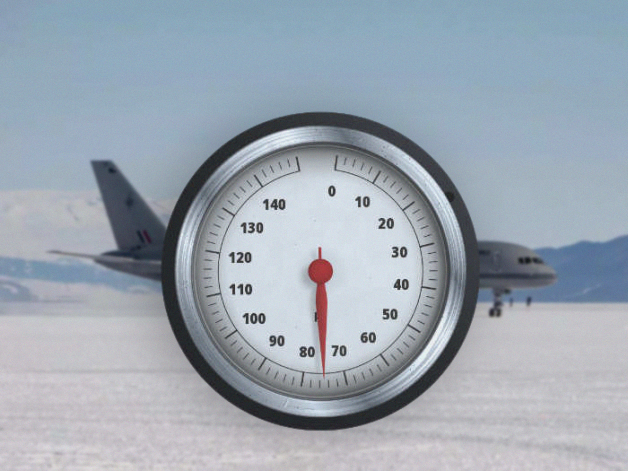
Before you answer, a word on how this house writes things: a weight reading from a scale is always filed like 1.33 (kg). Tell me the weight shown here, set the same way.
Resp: 75 (kg)
